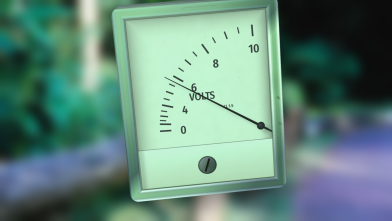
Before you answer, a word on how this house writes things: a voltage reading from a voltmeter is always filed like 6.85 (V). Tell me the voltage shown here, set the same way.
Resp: 5.75 (V)
